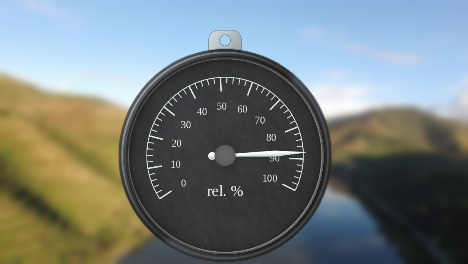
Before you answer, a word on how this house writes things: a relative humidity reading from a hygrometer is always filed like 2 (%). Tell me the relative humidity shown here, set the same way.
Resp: 88 (%)
